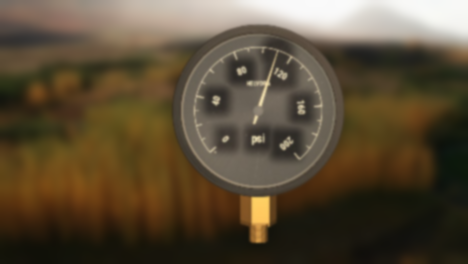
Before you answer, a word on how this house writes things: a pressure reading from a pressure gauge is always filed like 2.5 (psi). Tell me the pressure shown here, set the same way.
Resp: 110 (psi)
